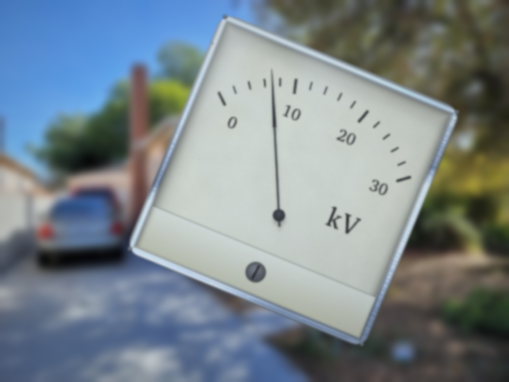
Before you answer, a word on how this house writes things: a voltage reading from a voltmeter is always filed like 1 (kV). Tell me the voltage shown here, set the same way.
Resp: 7 (kV)
